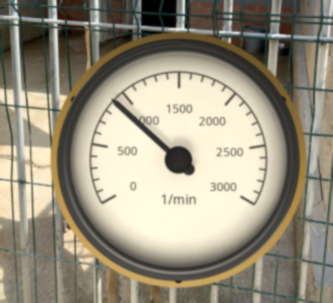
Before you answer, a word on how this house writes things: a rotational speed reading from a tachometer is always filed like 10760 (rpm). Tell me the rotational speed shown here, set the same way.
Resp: 900 (rpm)
